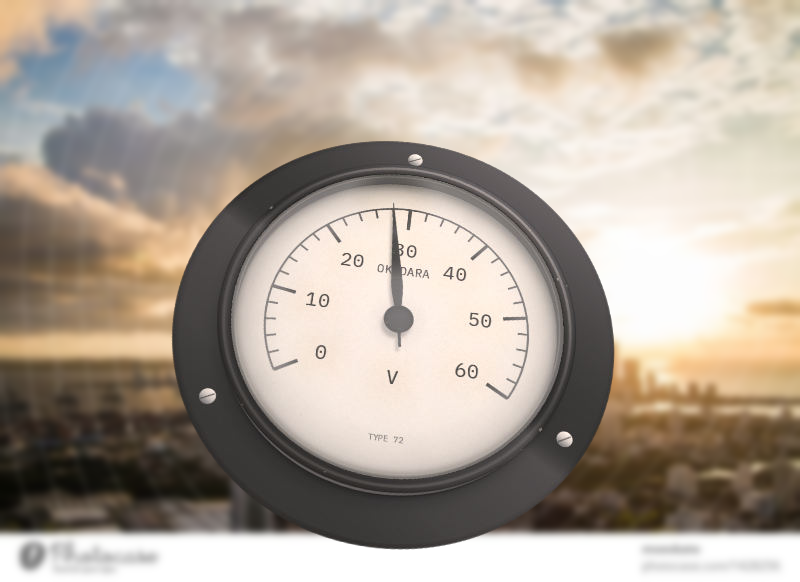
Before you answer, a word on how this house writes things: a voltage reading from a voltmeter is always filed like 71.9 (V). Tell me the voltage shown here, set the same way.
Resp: 28 (V)
